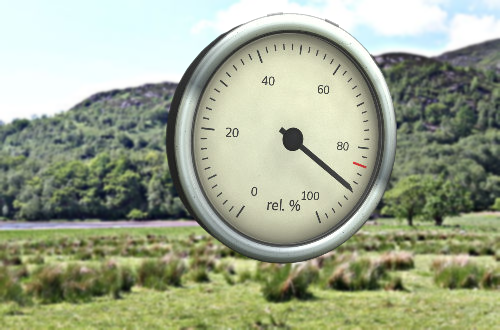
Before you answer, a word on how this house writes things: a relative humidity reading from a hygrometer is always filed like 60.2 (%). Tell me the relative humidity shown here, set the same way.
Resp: 90 (%)
